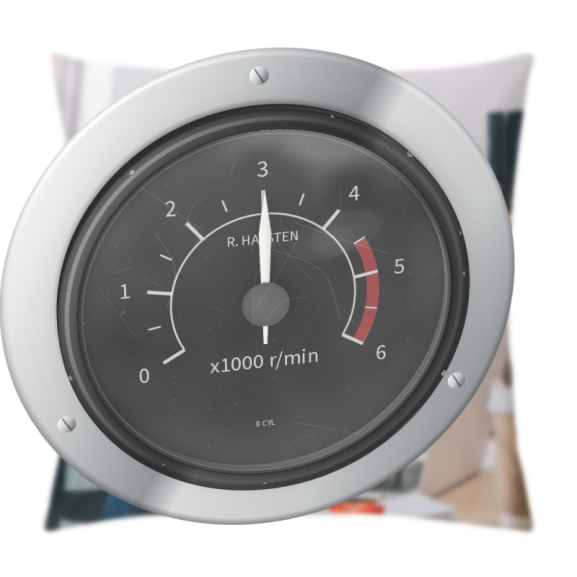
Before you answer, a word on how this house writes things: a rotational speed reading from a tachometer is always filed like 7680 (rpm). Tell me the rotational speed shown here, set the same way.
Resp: 3000 (rpm)
